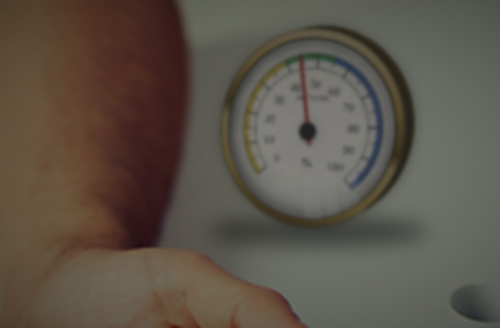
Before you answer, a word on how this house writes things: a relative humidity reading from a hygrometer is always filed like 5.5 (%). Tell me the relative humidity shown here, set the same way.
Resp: 45 (%)
